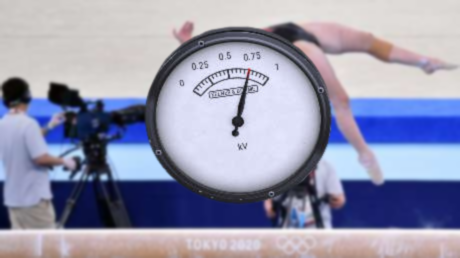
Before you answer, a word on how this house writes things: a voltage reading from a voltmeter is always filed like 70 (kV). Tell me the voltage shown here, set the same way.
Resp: 0.75 (kV)
